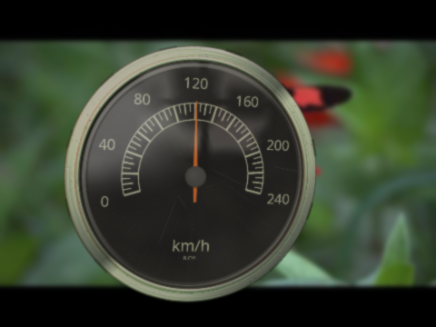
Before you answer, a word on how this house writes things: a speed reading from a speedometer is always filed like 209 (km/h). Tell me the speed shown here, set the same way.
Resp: 120 (km/h)
